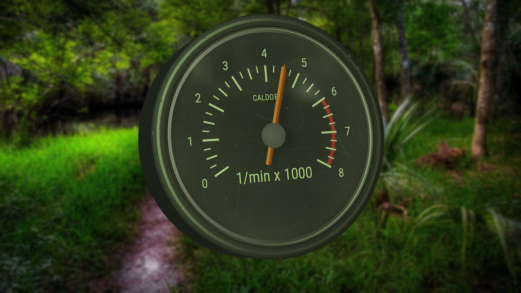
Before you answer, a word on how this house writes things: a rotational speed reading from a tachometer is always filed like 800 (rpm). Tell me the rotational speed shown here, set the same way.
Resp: 4500 (rpm)
